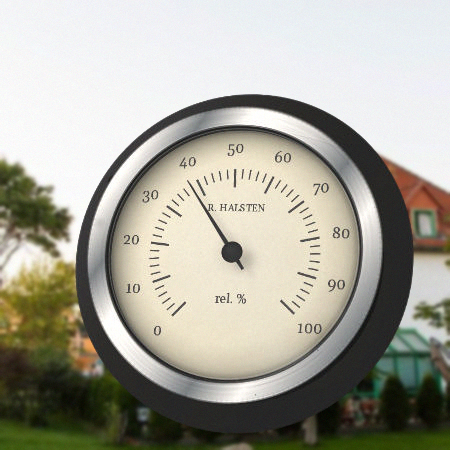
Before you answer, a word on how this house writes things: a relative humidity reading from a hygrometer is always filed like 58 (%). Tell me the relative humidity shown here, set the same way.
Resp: 38 (%)
